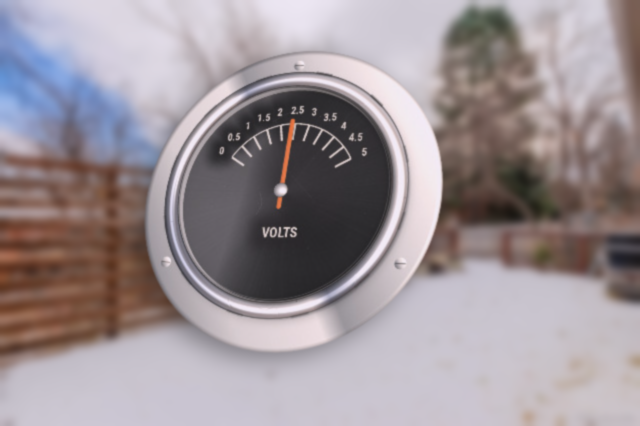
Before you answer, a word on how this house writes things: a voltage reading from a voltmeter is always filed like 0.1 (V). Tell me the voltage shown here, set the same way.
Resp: 2.5 (V)
